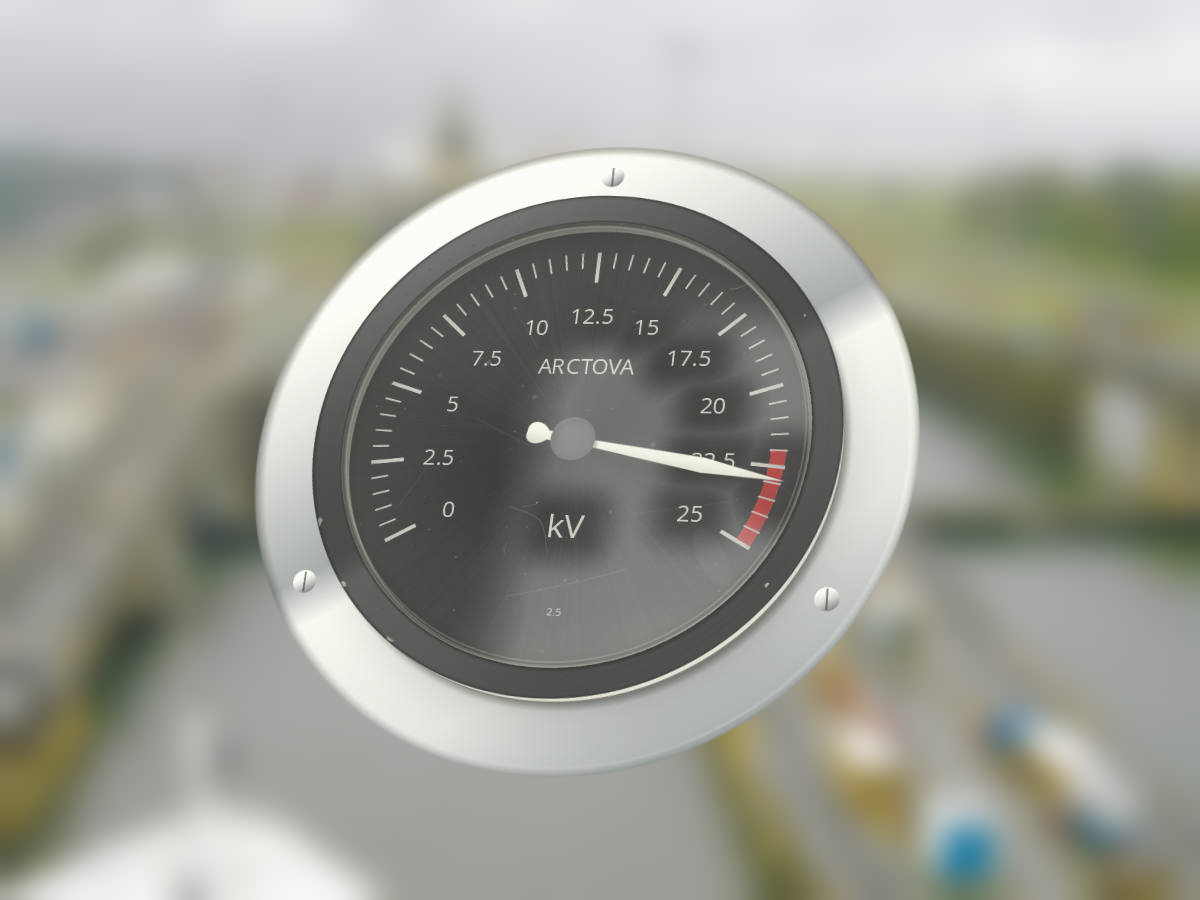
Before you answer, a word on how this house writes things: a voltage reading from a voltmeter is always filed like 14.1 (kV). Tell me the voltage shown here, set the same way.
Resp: 23 (kV)
